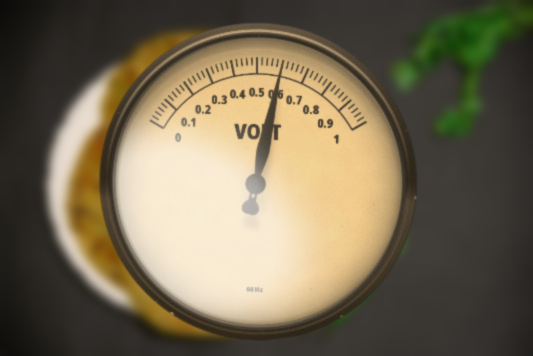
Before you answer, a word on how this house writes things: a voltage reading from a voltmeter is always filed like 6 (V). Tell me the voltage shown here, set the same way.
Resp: 0.6 (V)
